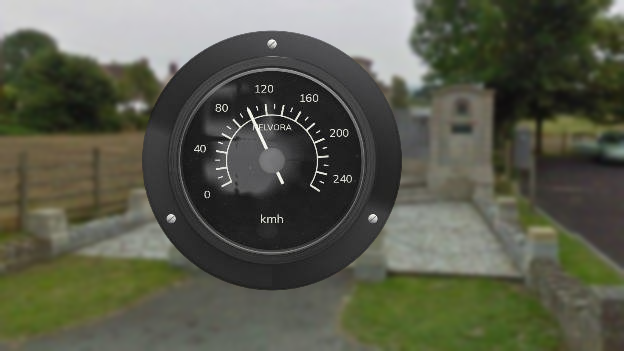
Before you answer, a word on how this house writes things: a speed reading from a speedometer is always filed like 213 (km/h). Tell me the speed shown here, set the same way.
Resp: 100 (km/h)
